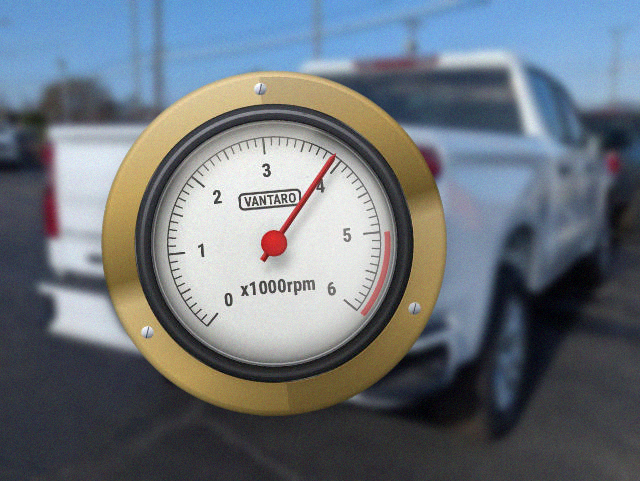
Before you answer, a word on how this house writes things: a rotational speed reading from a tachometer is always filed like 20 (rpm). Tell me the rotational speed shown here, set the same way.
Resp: 3900 (rpm)
